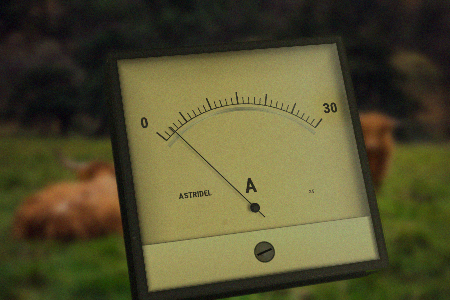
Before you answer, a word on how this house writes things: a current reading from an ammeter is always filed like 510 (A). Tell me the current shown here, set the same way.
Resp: 2 (A)
